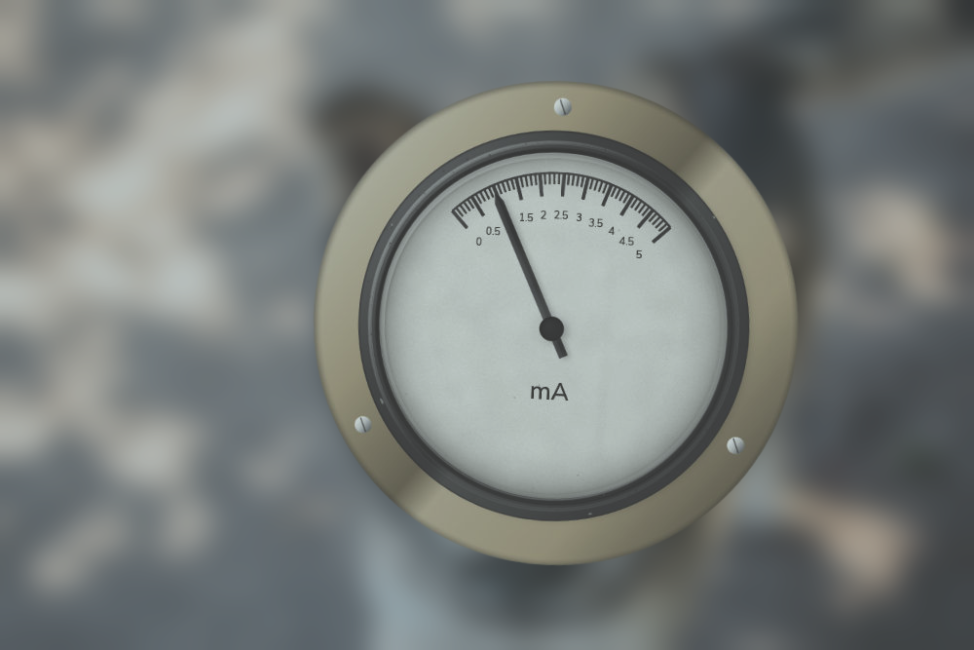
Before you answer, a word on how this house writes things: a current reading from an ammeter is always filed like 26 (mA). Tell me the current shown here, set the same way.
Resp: 1 (mA)
